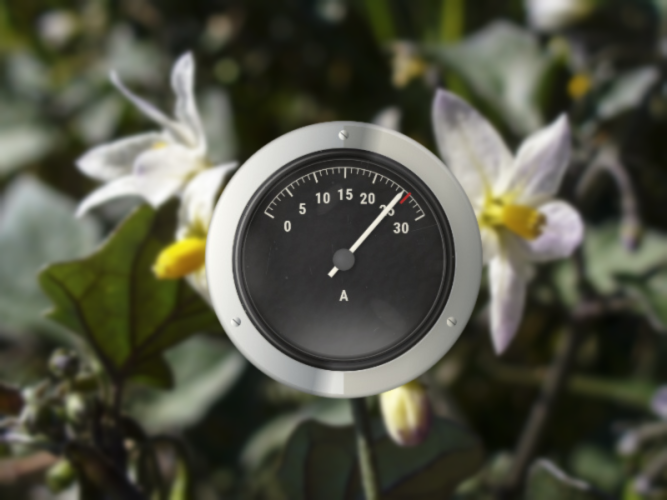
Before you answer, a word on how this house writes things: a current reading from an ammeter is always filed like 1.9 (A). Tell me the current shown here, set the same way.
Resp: 25 (A)
